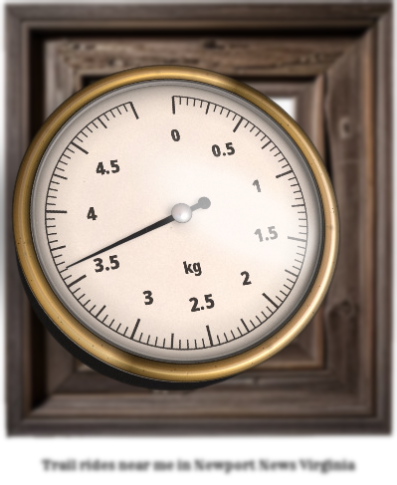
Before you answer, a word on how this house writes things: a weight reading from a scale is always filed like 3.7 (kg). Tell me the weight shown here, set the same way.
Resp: 3.6 (kg)
